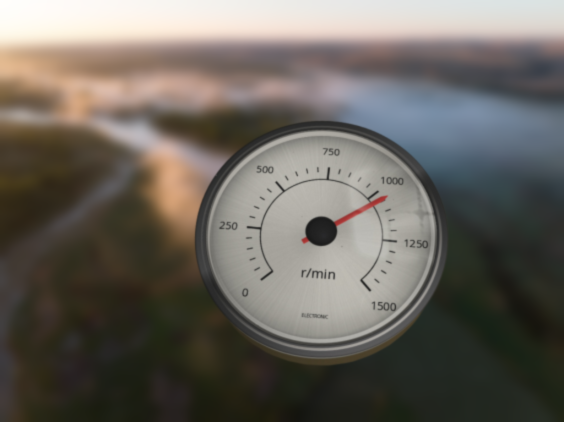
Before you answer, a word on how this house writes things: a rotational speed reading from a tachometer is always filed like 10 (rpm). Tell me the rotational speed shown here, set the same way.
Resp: 1050 (rpm)
